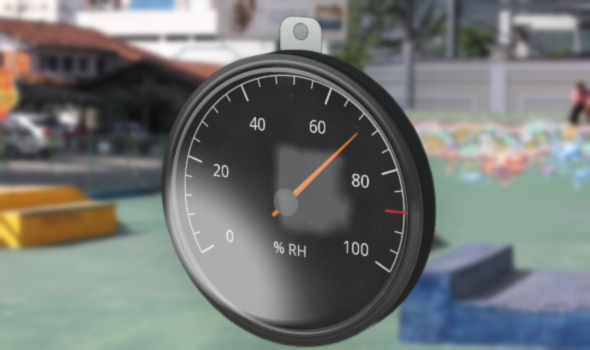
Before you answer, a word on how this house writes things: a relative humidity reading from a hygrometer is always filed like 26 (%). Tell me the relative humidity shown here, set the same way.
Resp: 70 (%)
